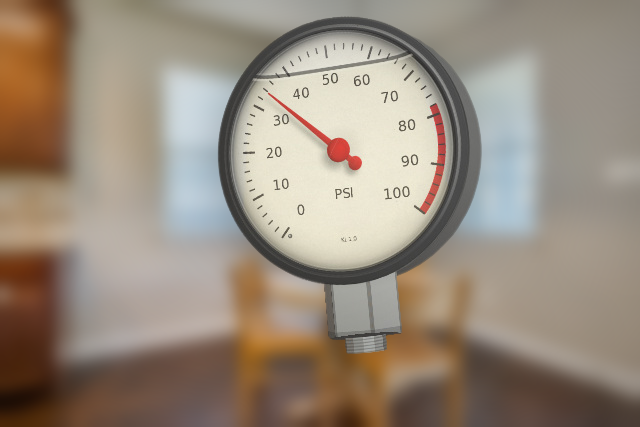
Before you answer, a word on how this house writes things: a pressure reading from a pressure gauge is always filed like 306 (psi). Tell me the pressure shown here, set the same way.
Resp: 34 (psi)
